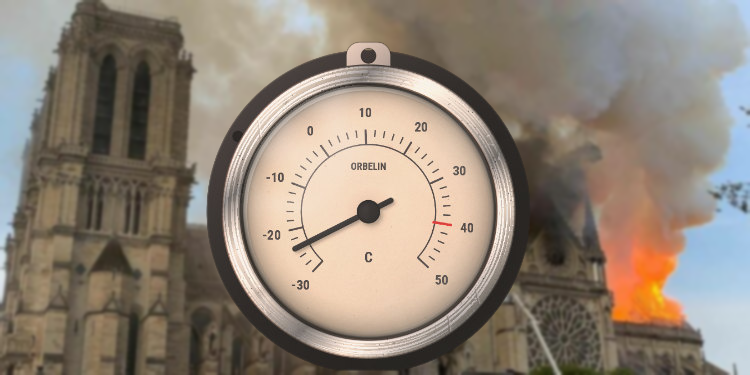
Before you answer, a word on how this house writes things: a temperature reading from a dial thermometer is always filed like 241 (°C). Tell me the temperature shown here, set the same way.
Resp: -24 (°C)
